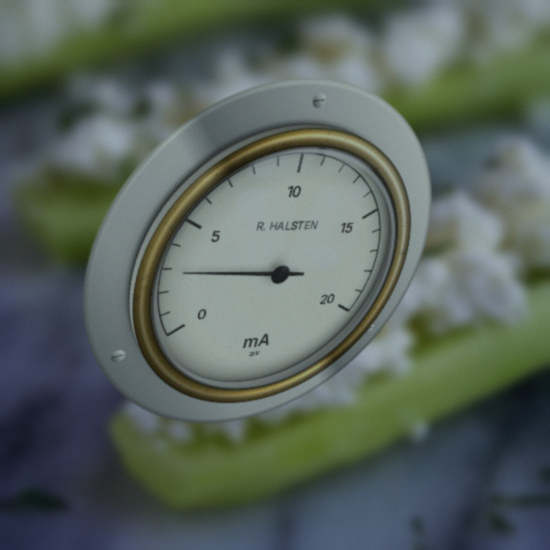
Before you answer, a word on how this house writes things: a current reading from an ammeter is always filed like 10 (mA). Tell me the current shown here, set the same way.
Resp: 3 (mA)
